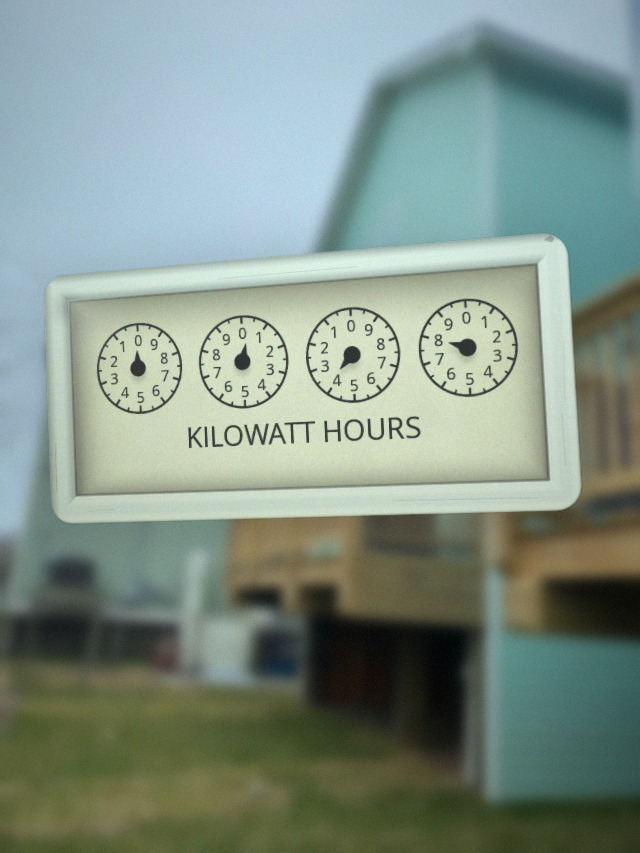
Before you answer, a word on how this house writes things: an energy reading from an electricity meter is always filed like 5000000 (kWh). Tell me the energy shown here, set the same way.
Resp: 38 (kWh)
